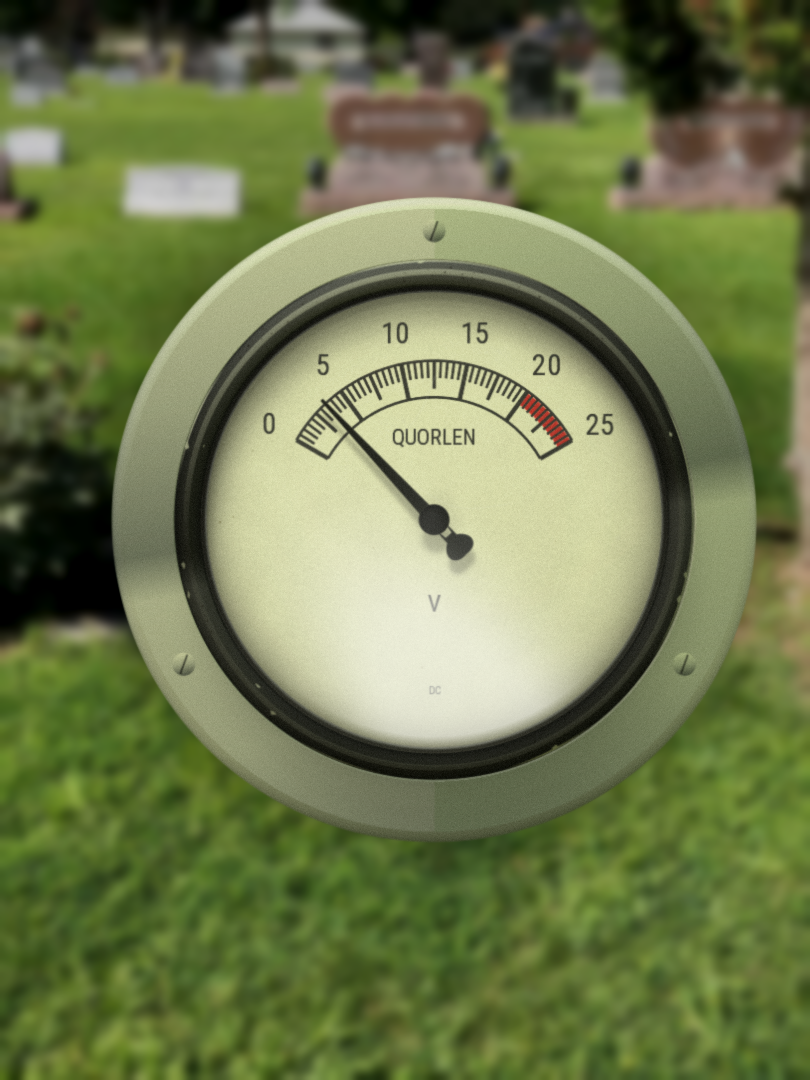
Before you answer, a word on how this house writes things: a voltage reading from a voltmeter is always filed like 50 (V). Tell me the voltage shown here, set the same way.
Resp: 3.5 (V)
